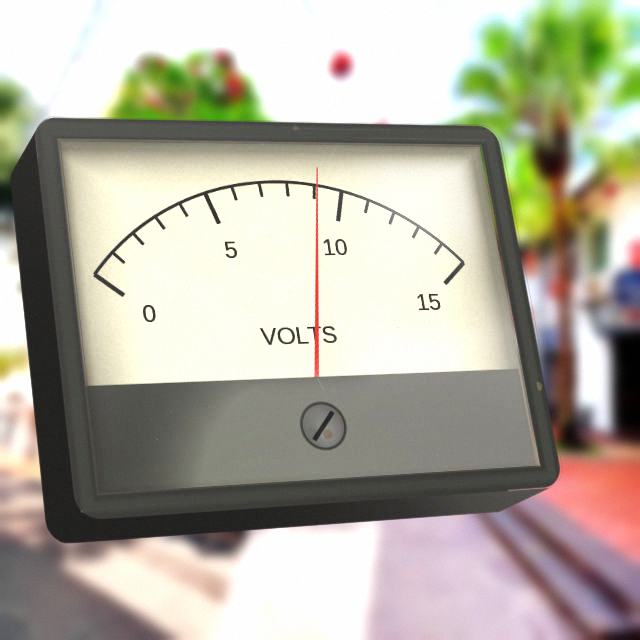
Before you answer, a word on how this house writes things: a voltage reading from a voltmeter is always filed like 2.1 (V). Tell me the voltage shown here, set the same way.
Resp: 9 (V)
